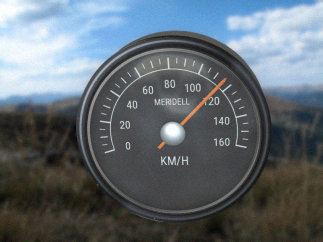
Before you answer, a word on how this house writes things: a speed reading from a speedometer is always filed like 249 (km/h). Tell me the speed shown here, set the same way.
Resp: 115 (km/h)
